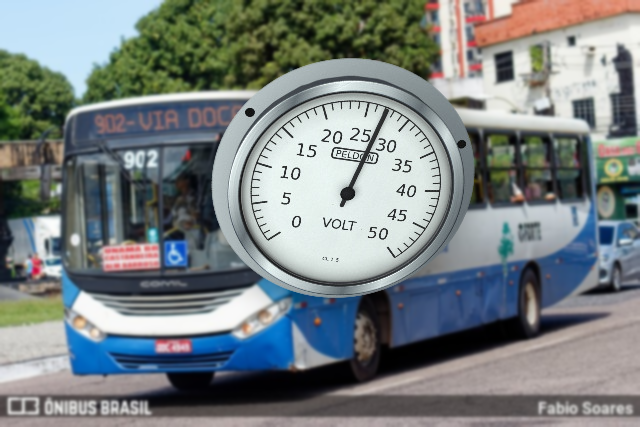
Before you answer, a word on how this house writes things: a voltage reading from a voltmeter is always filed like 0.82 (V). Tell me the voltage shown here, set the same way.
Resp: 27 (V)
